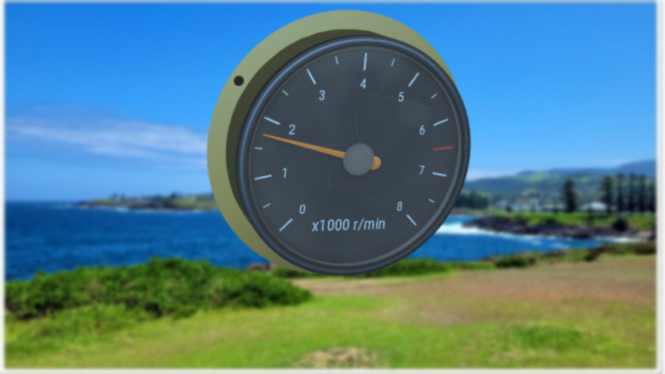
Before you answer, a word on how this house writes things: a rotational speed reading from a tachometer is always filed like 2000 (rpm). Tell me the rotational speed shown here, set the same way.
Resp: 1750 (rpm)
